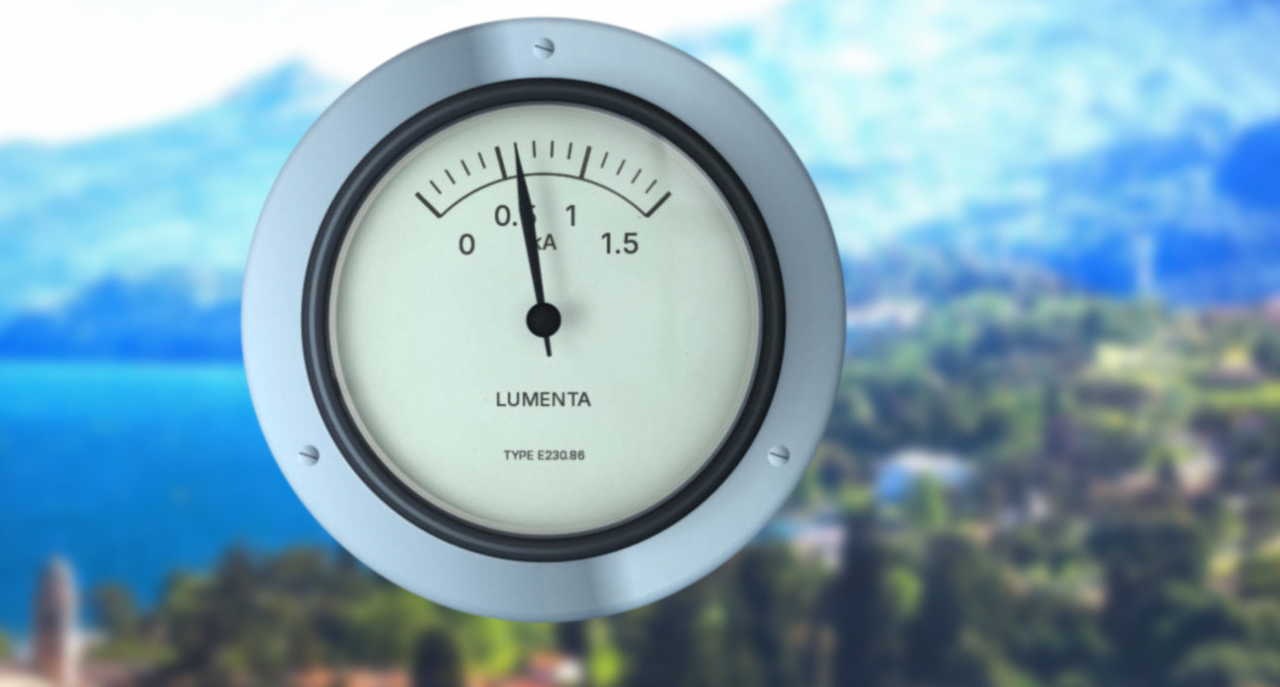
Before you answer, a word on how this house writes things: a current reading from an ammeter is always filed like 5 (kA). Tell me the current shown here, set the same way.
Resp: 0.6 (kA)
